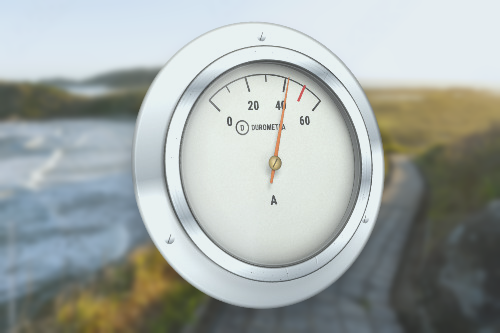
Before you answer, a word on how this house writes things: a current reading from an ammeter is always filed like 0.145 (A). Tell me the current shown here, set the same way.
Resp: 40 (A)
